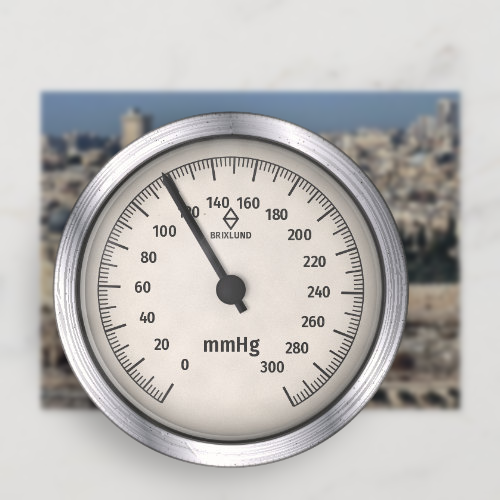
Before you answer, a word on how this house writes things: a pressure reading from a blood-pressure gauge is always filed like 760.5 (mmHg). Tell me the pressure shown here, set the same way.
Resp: 118 (mmHg)
